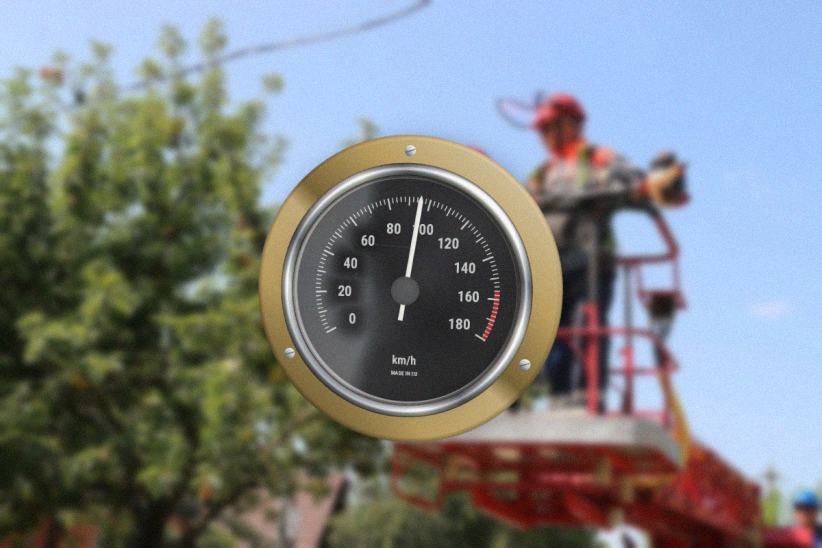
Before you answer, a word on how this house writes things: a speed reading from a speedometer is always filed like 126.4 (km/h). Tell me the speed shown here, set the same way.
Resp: 96 (km/h)
